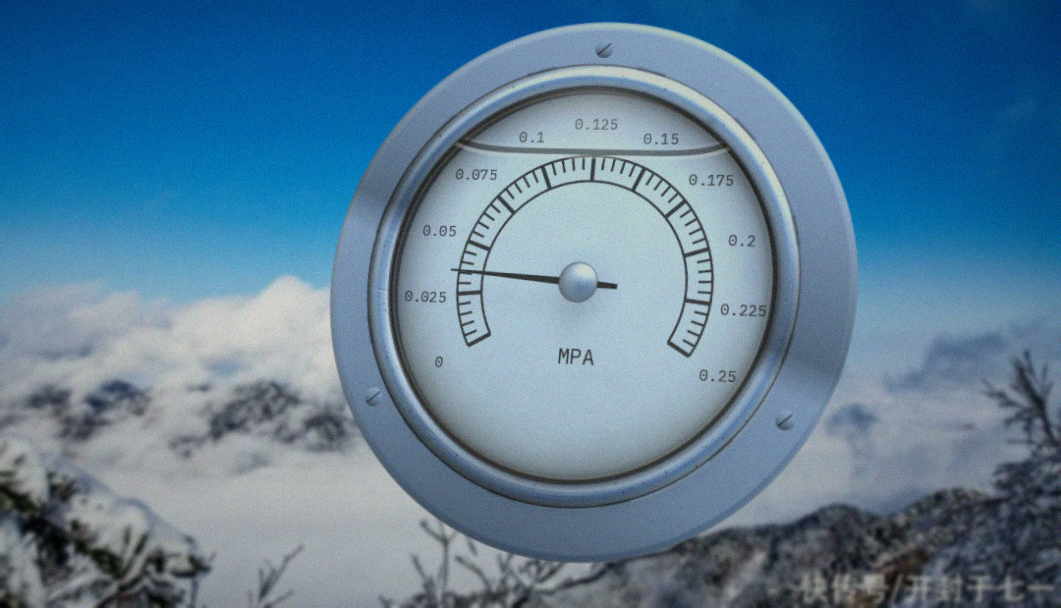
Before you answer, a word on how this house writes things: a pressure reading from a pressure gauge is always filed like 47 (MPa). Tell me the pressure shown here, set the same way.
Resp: 0.035 (MPa)
